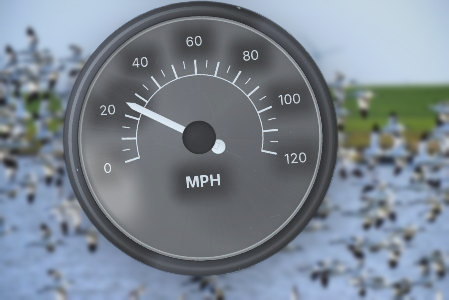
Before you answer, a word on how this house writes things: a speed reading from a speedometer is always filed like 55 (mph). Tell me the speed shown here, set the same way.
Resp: 25 (mph)
